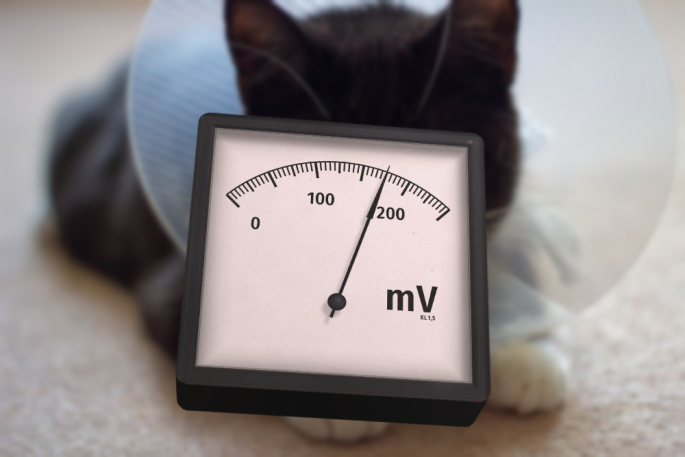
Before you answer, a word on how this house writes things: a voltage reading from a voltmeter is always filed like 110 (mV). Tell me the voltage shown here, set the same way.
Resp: 175 (mV)
